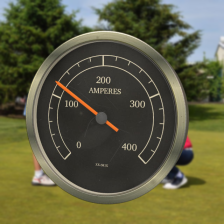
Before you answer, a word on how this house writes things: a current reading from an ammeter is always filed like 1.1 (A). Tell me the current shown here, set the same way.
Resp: 120 (A)
